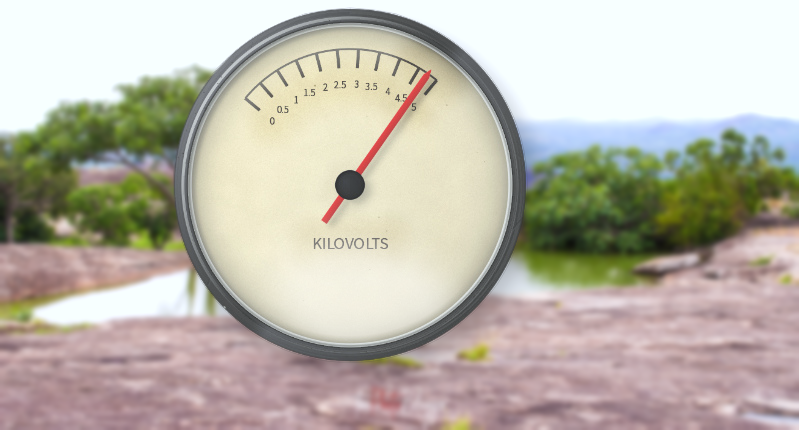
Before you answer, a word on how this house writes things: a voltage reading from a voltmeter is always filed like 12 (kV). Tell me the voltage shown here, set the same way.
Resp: 4.75 (kV)
